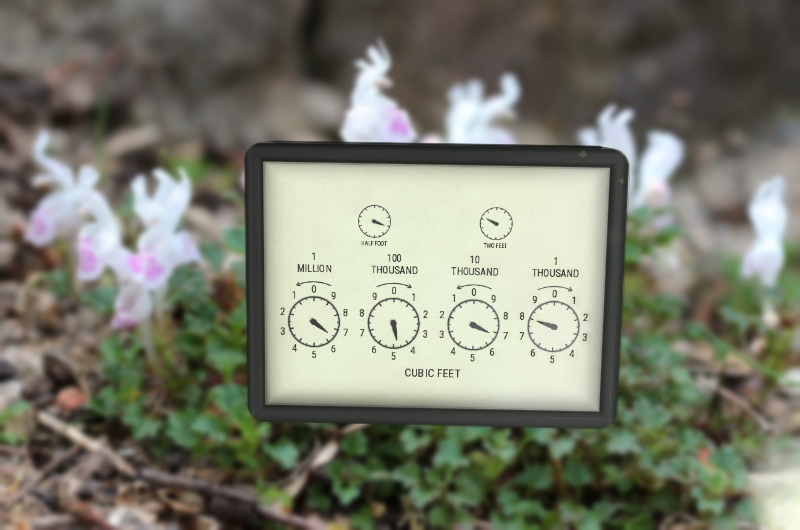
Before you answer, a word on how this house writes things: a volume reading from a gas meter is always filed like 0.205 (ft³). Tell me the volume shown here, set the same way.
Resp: 646800 (ft³)
